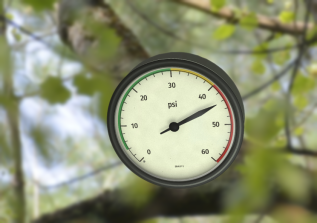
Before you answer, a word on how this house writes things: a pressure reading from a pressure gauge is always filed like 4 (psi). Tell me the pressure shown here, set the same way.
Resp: 44 (psi)
